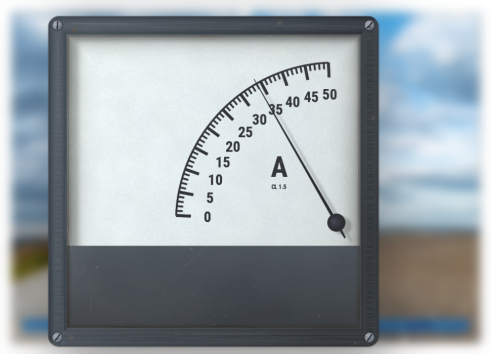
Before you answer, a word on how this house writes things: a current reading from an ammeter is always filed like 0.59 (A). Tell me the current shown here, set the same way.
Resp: 34 (A)
